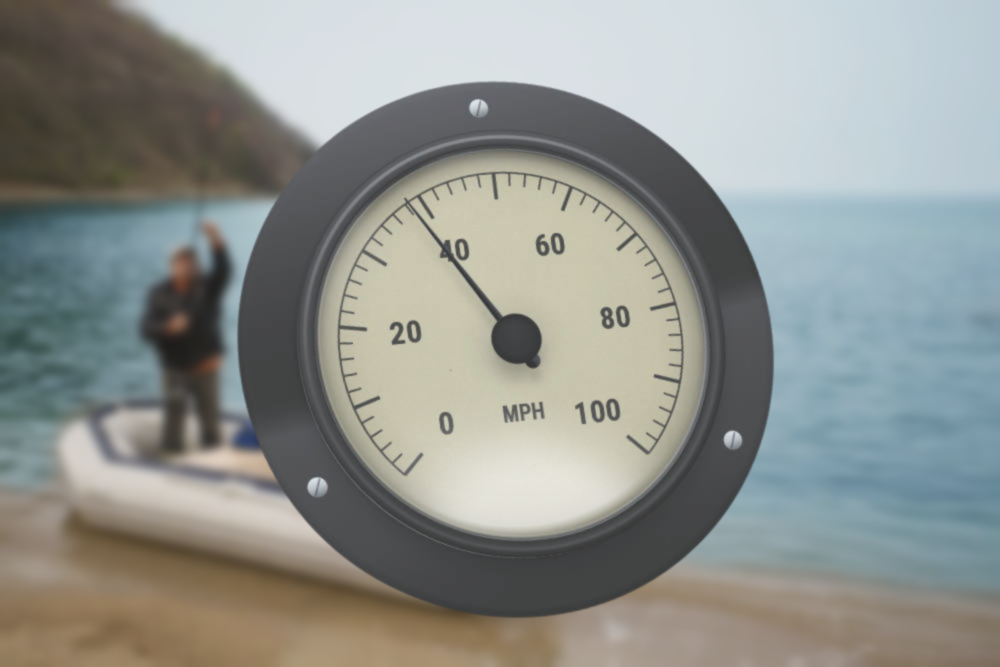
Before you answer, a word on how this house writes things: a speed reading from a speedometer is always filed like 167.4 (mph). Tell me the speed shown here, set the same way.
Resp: 38 (mph)
